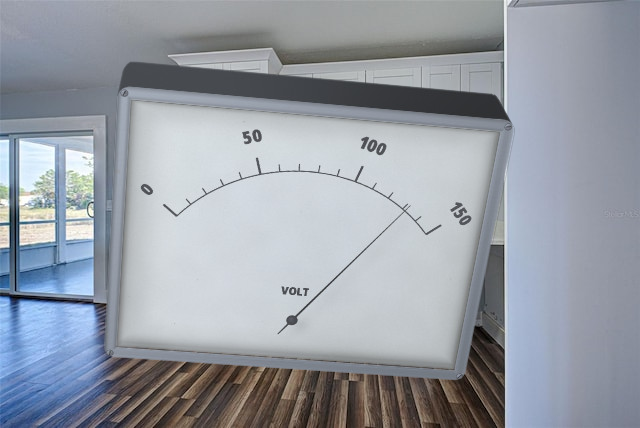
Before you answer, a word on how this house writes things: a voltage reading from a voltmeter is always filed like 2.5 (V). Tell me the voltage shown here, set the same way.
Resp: 130 (V)
